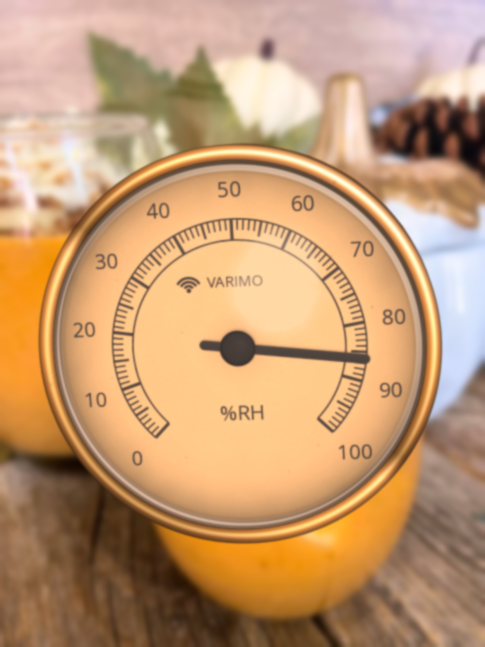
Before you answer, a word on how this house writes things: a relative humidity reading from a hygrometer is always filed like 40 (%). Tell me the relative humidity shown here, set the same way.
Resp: 86 (%)
